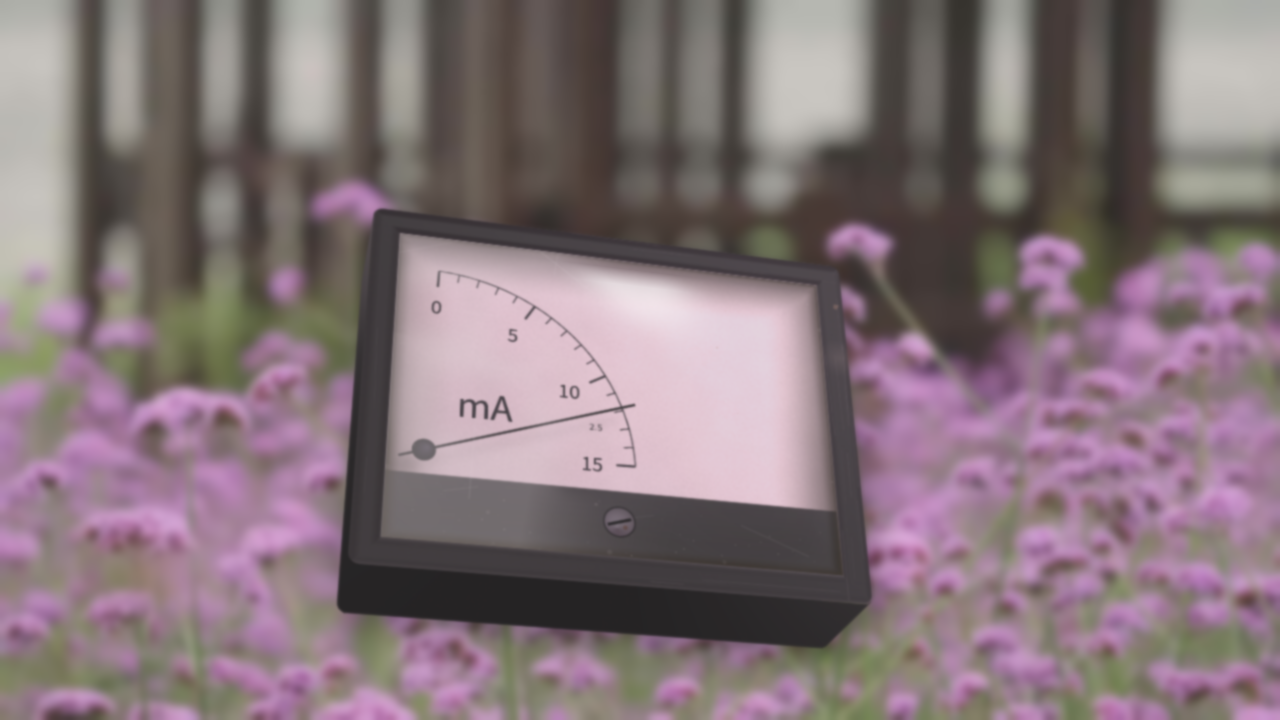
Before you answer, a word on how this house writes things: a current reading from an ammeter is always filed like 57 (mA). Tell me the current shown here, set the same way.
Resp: 12 (mA)
